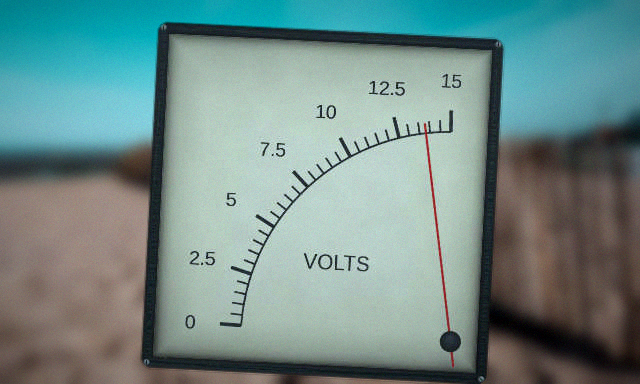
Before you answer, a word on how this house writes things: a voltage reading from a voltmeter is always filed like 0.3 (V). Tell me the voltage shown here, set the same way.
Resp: 13.75 (V)
